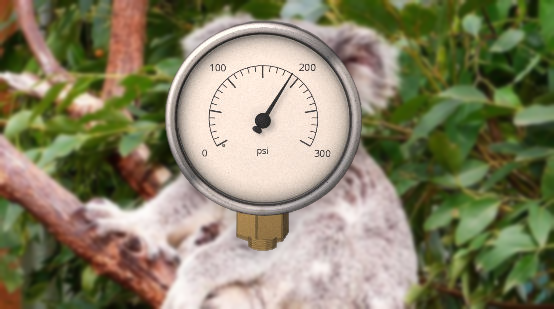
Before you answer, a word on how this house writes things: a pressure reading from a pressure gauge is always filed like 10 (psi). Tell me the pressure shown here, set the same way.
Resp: 190 (psi)
